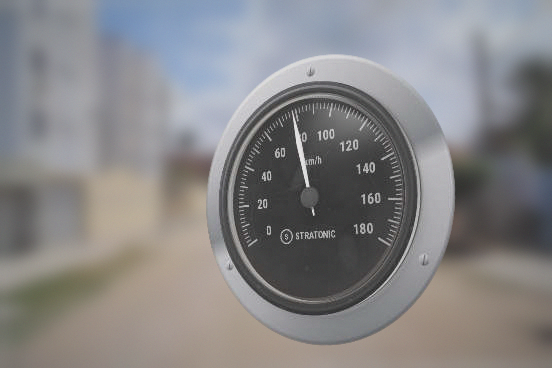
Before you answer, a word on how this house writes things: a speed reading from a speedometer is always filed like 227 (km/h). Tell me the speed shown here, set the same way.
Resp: 80 (km/h)
